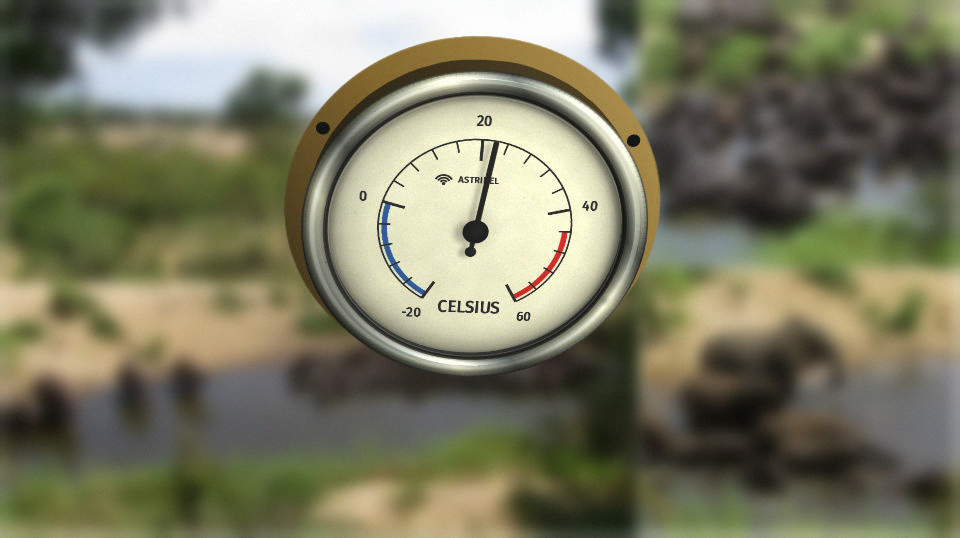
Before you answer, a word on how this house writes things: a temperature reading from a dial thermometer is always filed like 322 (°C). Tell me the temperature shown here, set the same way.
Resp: 22 (°C)
